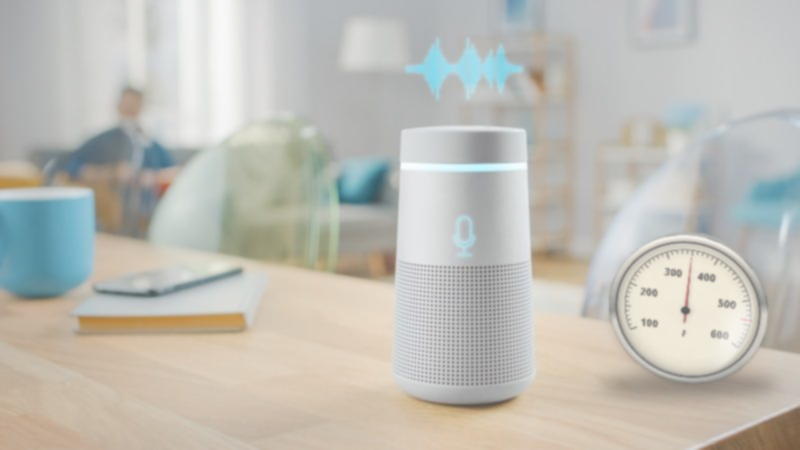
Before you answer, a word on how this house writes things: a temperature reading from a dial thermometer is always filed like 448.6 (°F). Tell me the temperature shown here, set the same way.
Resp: 350 (°F)
